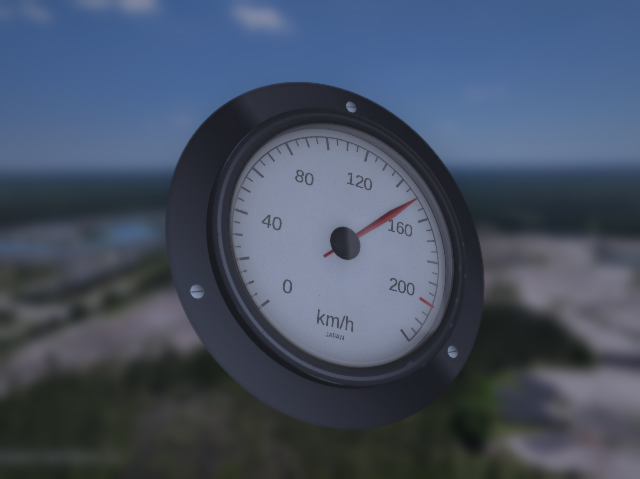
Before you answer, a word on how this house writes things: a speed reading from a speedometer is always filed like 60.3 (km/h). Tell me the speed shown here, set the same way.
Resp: 150 (km/h)
